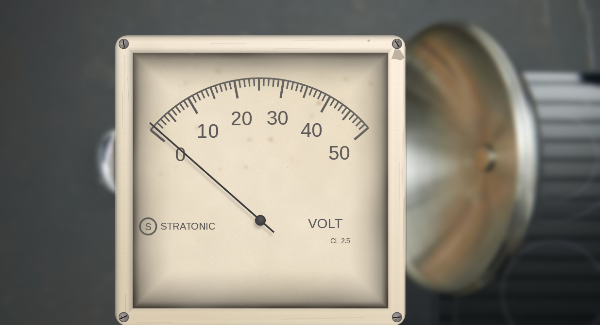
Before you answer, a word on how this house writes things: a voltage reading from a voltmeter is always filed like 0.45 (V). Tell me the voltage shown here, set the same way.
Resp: 1 (V)
